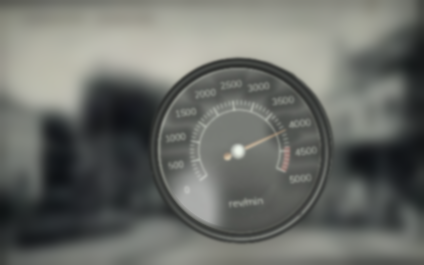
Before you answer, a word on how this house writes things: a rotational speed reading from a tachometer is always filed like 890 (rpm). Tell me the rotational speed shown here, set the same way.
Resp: 4000 (rpm)
